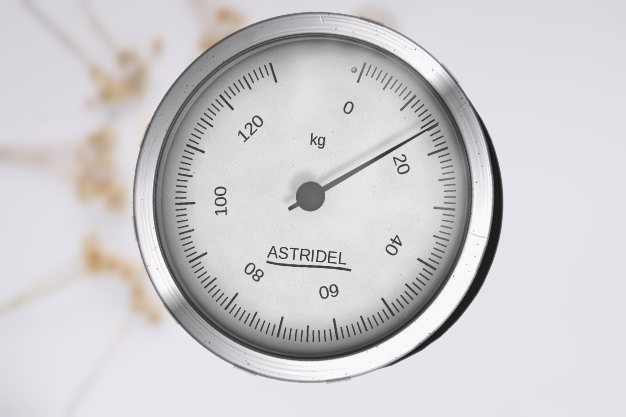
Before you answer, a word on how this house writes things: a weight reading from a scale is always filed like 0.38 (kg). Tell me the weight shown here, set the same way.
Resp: 16 (kg)
